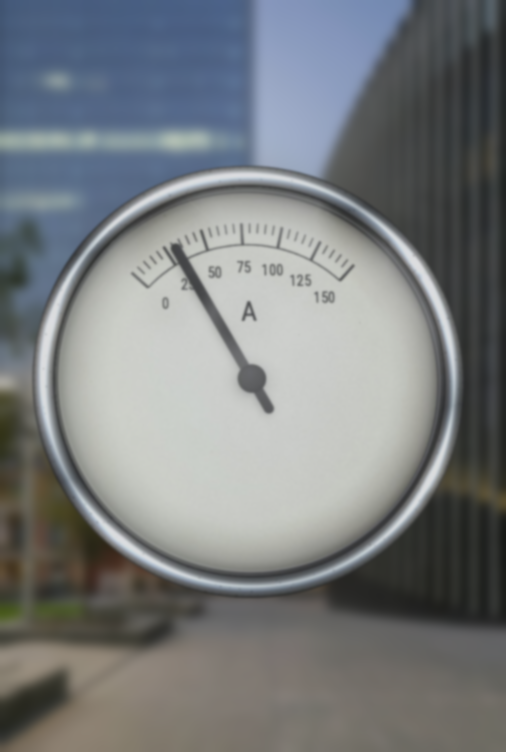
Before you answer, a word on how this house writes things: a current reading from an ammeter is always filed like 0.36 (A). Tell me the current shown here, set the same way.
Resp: 30 (A)
